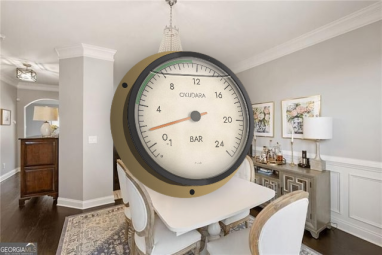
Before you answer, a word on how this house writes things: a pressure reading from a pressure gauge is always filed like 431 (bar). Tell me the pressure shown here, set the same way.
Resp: 1.5 (bar)
